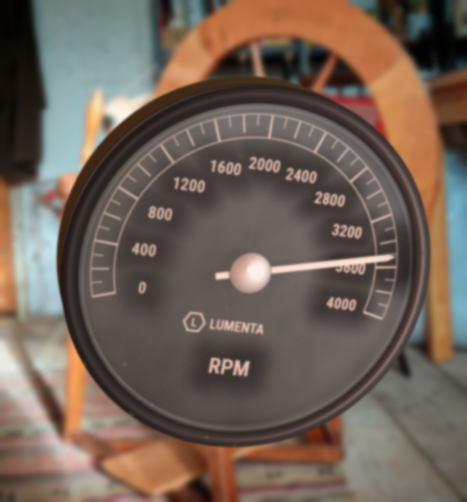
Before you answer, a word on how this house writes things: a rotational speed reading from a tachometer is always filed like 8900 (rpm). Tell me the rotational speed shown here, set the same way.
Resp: 3500 (rpm)
